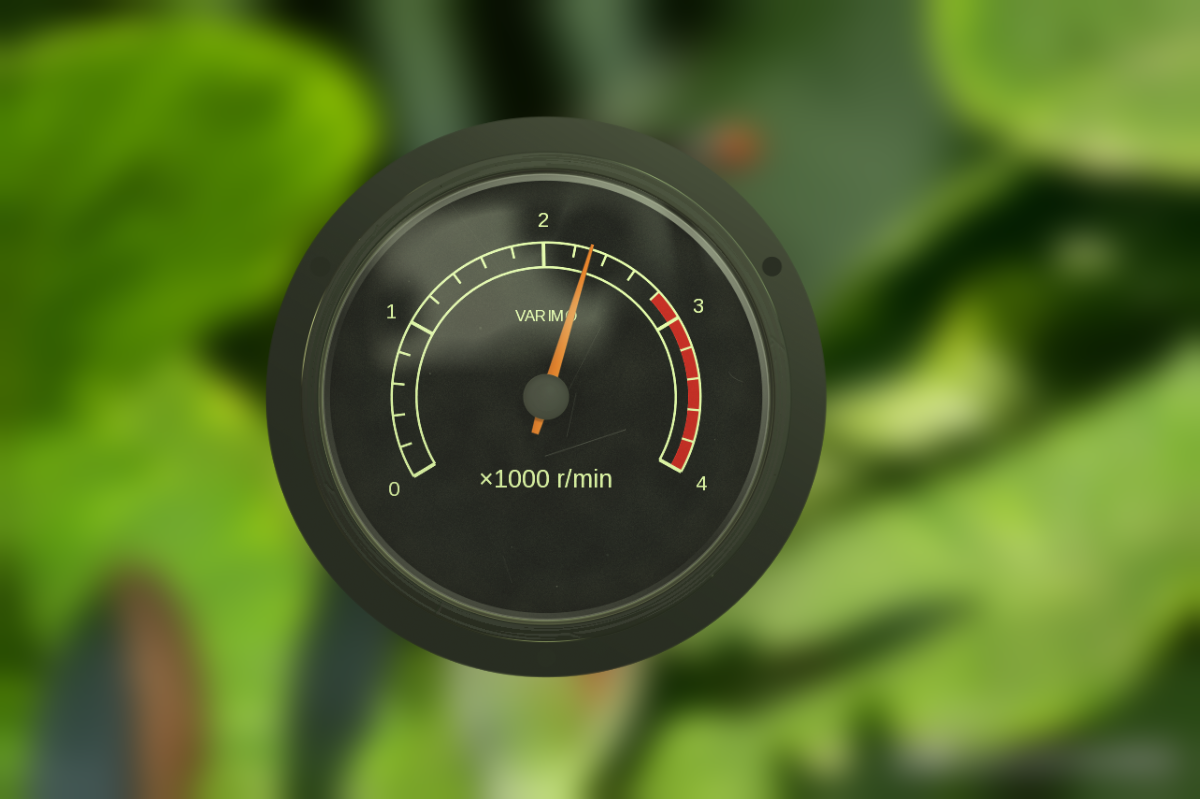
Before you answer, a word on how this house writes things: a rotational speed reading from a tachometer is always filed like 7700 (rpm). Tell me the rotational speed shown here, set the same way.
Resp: 2300 (rpm)
